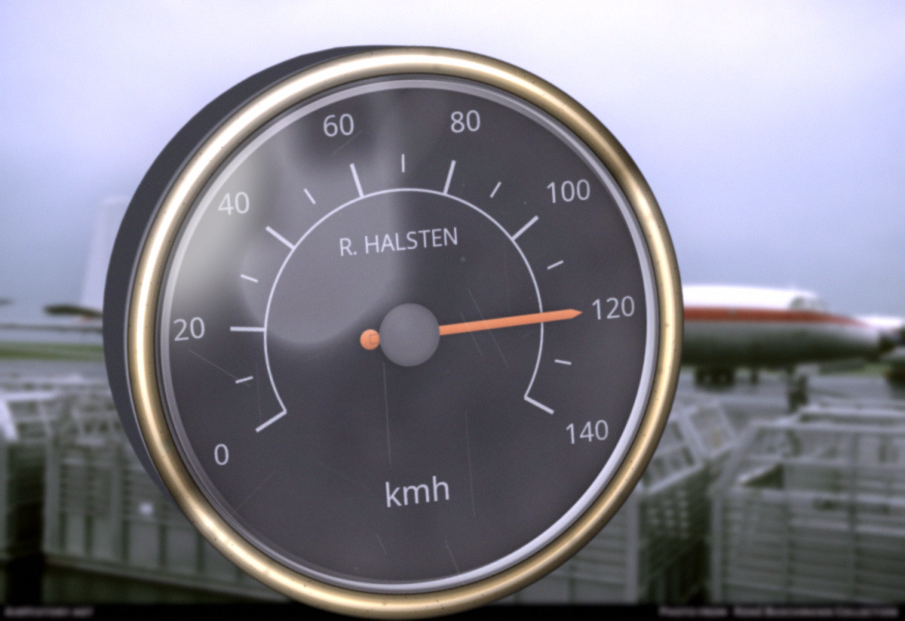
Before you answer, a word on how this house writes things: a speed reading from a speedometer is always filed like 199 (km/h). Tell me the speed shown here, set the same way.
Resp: 120 (km/h)
